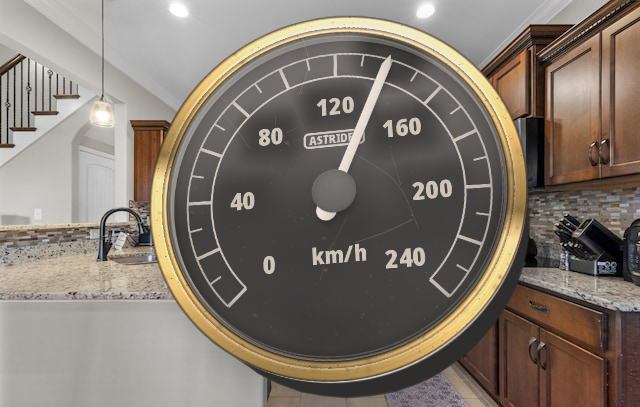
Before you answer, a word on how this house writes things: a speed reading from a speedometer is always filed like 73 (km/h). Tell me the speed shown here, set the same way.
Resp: 140 (km/h)
